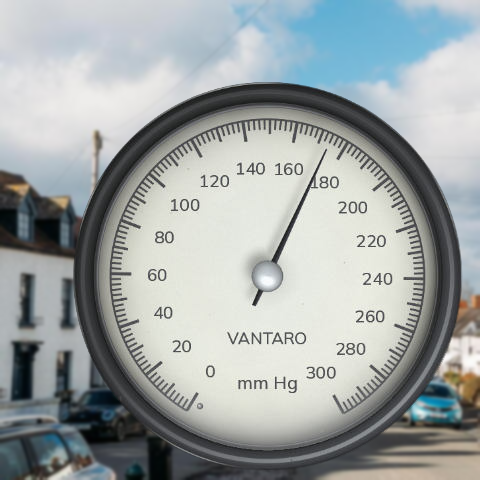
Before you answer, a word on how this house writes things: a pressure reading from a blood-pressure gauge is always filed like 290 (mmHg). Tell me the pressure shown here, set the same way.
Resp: 174 (mmHg)
